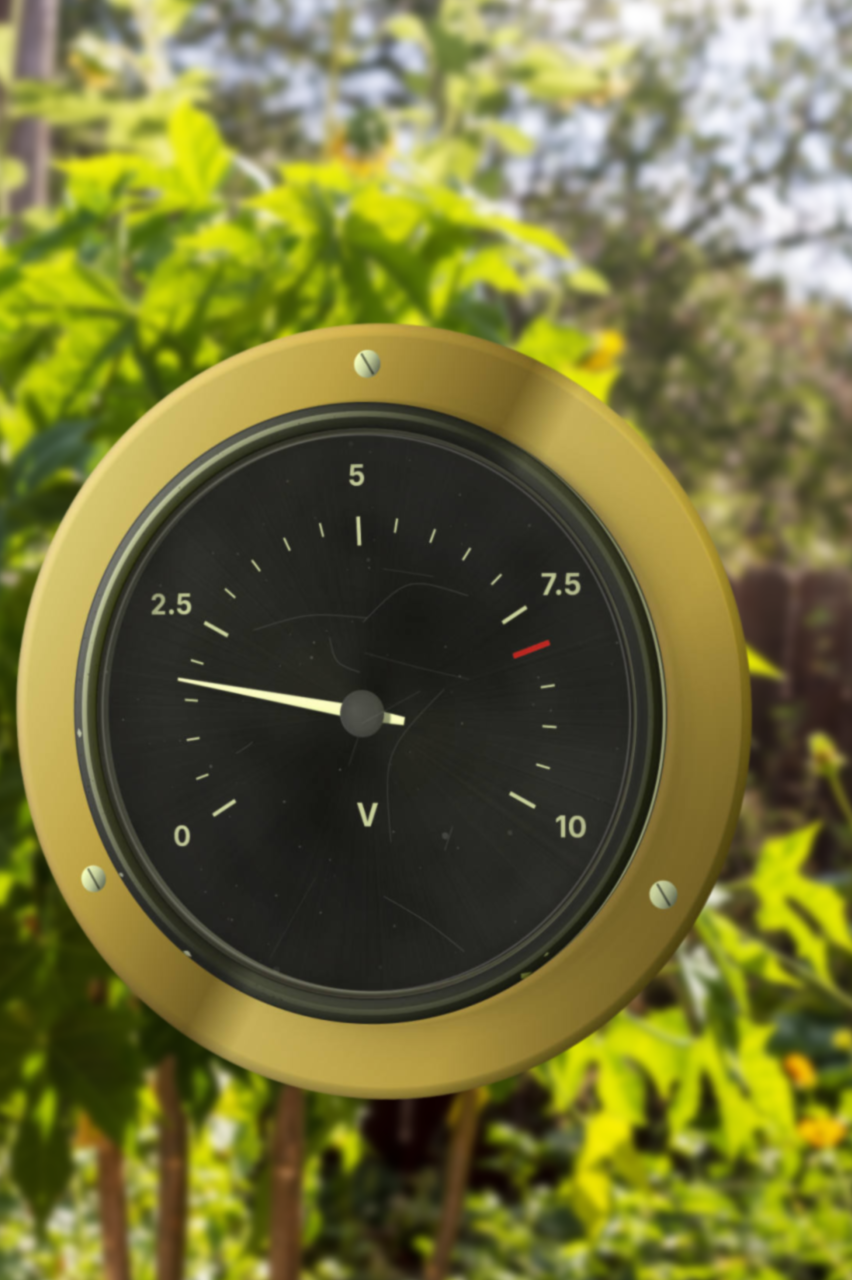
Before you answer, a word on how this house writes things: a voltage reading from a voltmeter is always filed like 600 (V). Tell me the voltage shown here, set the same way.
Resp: 1.75 (V)
